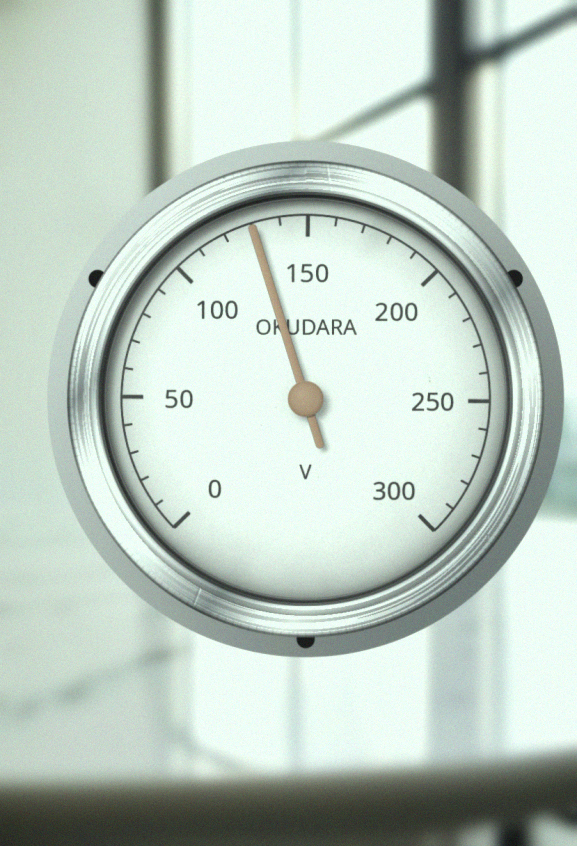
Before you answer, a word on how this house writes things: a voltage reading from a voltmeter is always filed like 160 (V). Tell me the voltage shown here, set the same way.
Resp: 130 (V)
